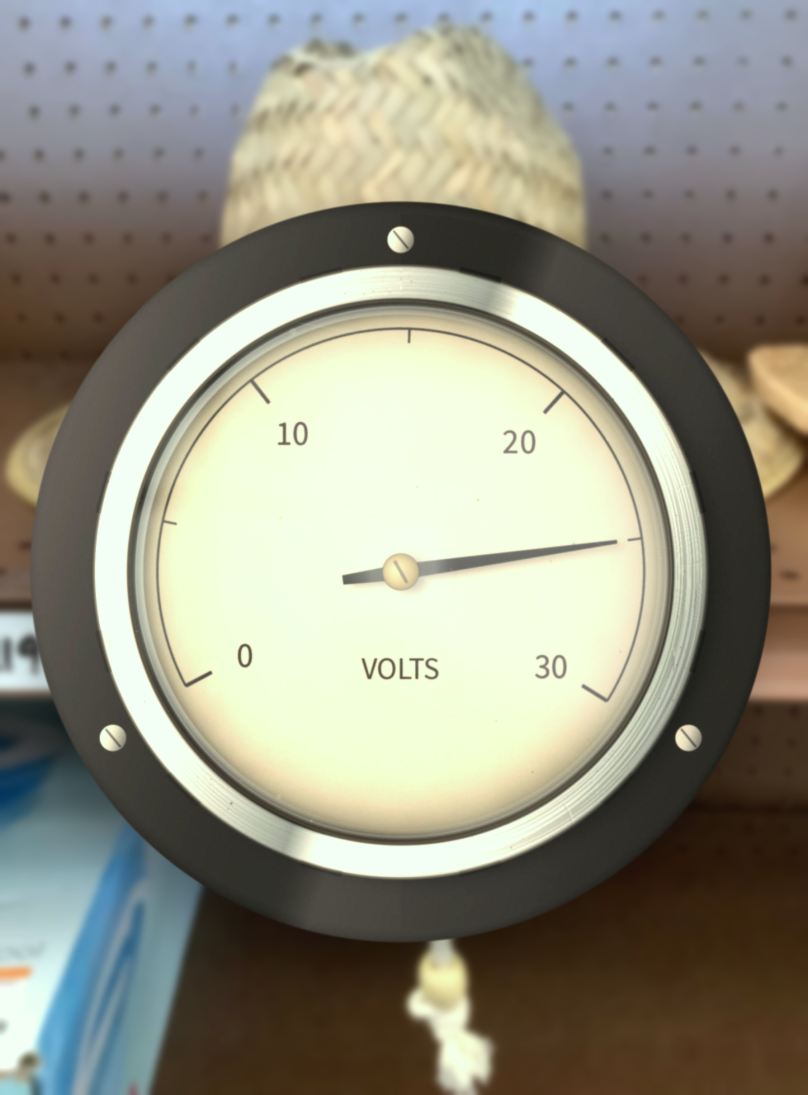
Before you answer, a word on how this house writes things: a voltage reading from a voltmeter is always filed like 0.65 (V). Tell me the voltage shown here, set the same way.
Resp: 25 (V)
